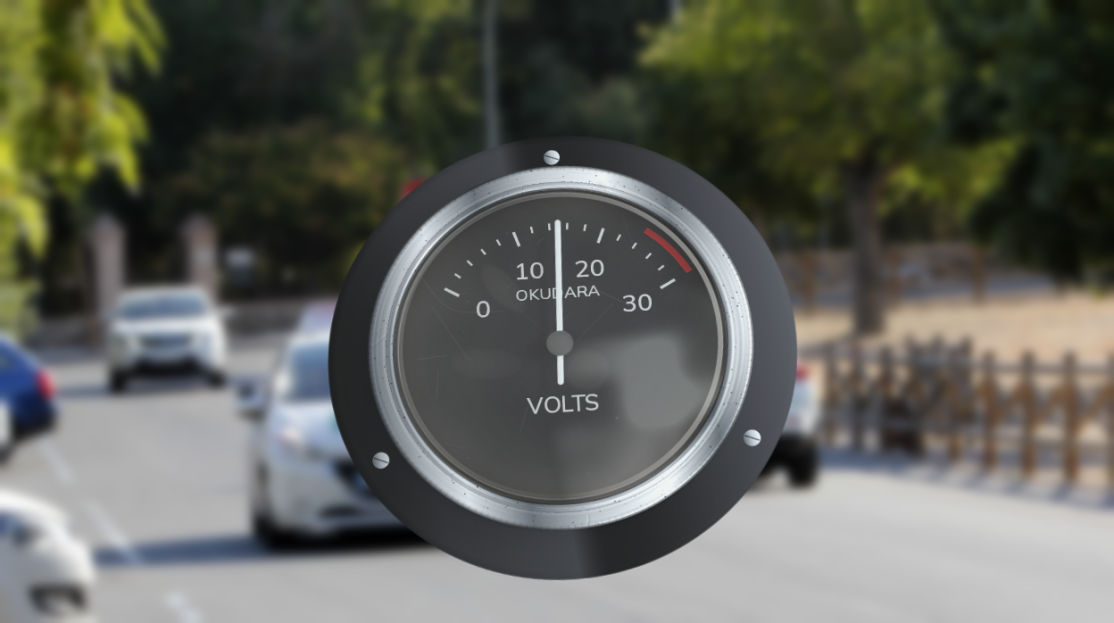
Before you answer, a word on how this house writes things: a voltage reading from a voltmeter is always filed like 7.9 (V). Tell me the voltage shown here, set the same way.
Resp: 15 (V)
